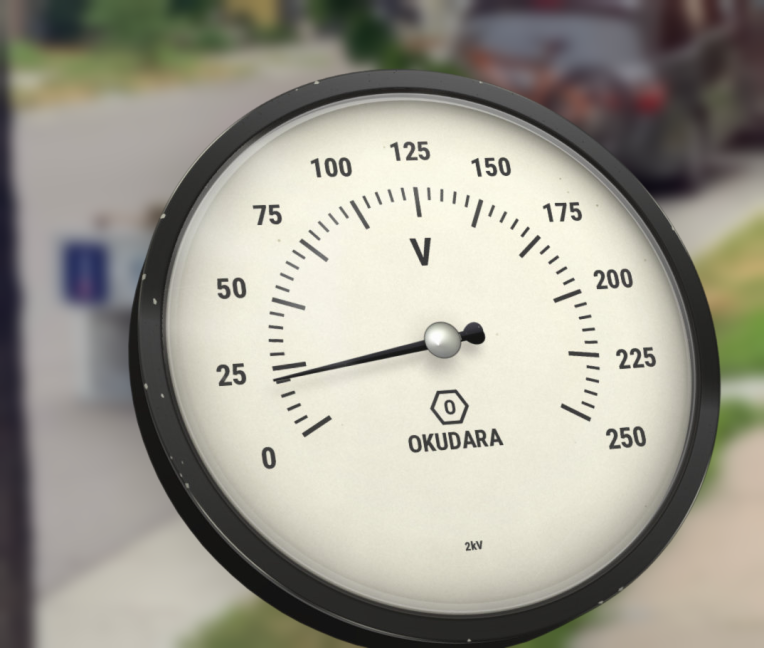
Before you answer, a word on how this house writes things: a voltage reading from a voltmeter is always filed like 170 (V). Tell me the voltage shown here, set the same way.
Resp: 20 (V)
